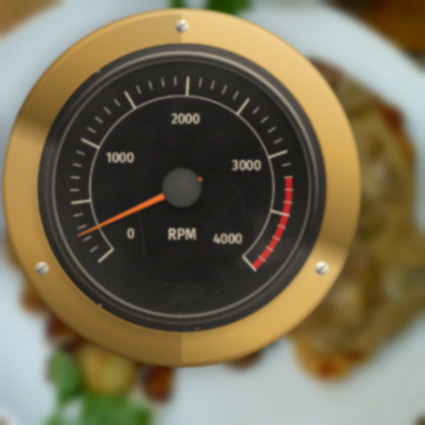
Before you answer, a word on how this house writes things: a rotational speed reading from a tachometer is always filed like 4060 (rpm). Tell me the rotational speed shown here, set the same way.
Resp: 250 (rpm)
